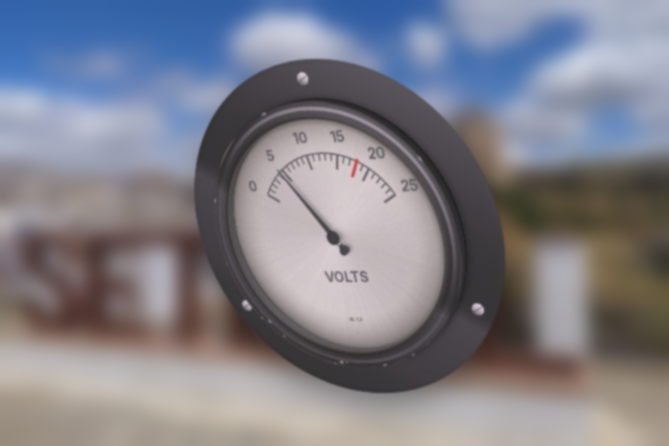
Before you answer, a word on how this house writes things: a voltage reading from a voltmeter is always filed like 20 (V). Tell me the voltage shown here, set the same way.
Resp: 5 (V)
